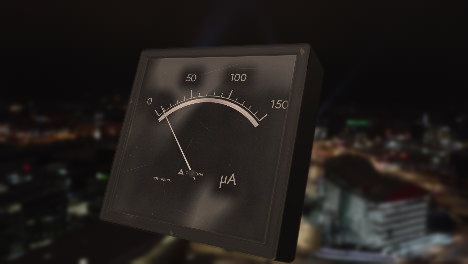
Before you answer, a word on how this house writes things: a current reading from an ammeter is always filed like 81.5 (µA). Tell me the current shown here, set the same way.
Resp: 10 (µA)
